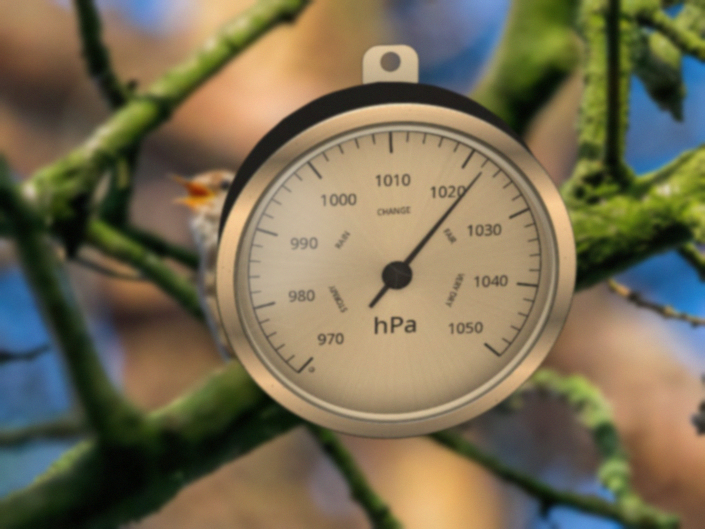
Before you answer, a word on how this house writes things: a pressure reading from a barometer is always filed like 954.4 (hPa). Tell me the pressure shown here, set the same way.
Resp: 1022 (hPa)
